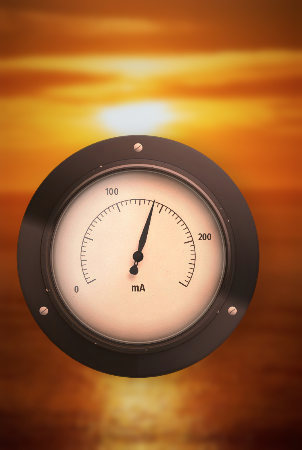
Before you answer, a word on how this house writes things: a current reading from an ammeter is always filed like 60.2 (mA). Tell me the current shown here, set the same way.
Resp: 140 (mA)
